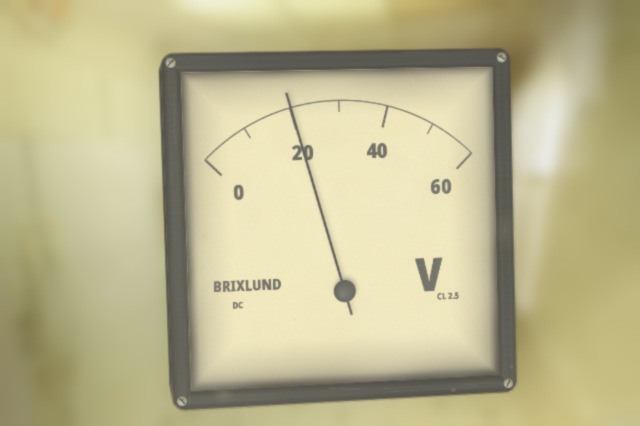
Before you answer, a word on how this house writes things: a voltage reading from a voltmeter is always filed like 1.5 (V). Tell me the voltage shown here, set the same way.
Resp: 20 (V)
